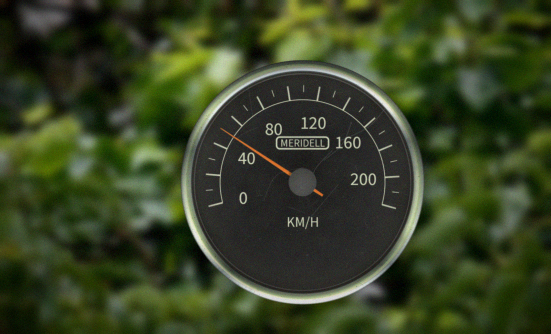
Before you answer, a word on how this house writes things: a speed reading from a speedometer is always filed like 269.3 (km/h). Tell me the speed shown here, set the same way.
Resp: 50 (km/h)
